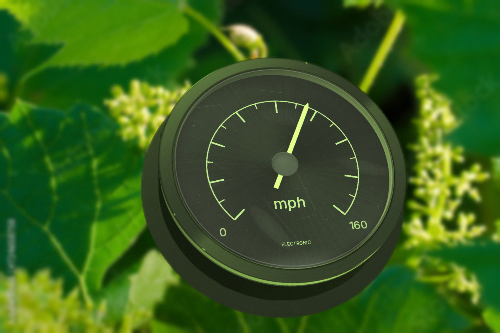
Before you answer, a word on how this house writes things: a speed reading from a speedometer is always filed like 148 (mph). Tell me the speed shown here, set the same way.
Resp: 95 (mph)
